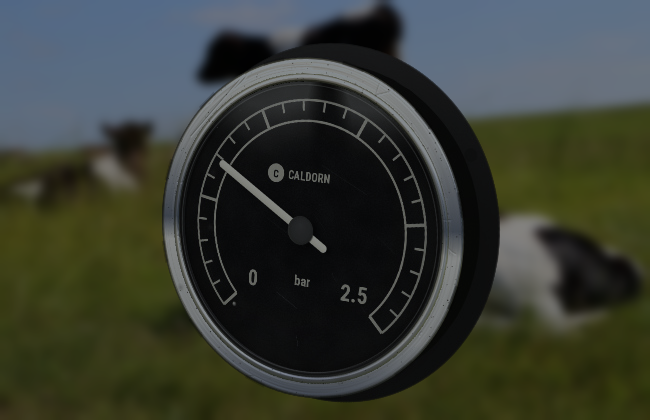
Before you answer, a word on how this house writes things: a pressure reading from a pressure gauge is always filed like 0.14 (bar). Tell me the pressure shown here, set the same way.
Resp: 0.7 (bar)
